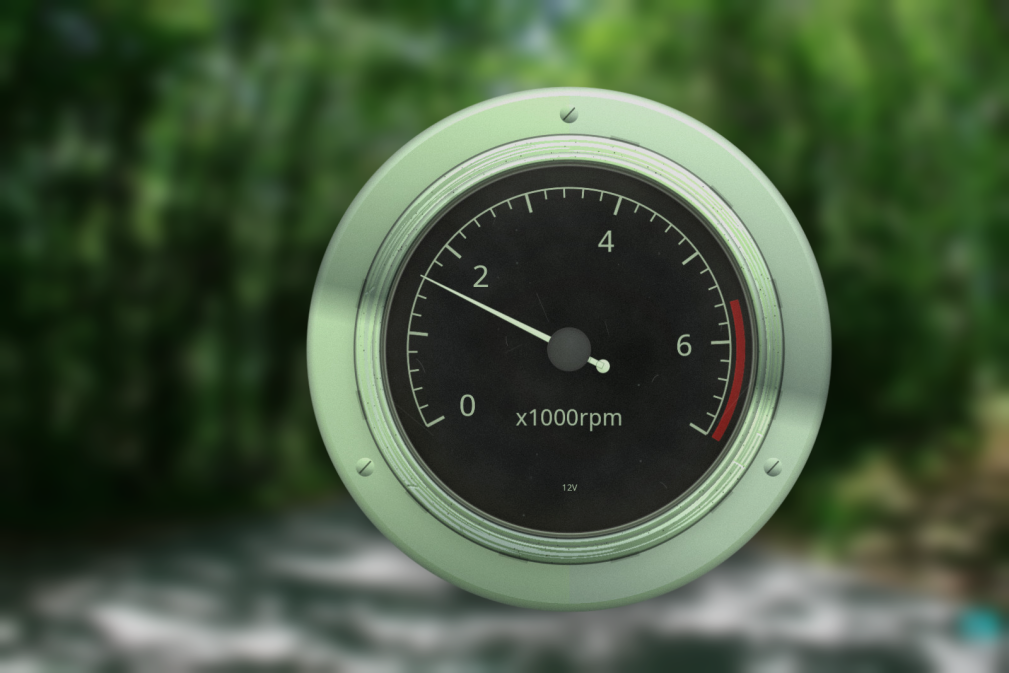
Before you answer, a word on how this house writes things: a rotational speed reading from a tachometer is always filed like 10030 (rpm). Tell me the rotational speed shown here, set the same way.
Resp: 1600 (rpm)
